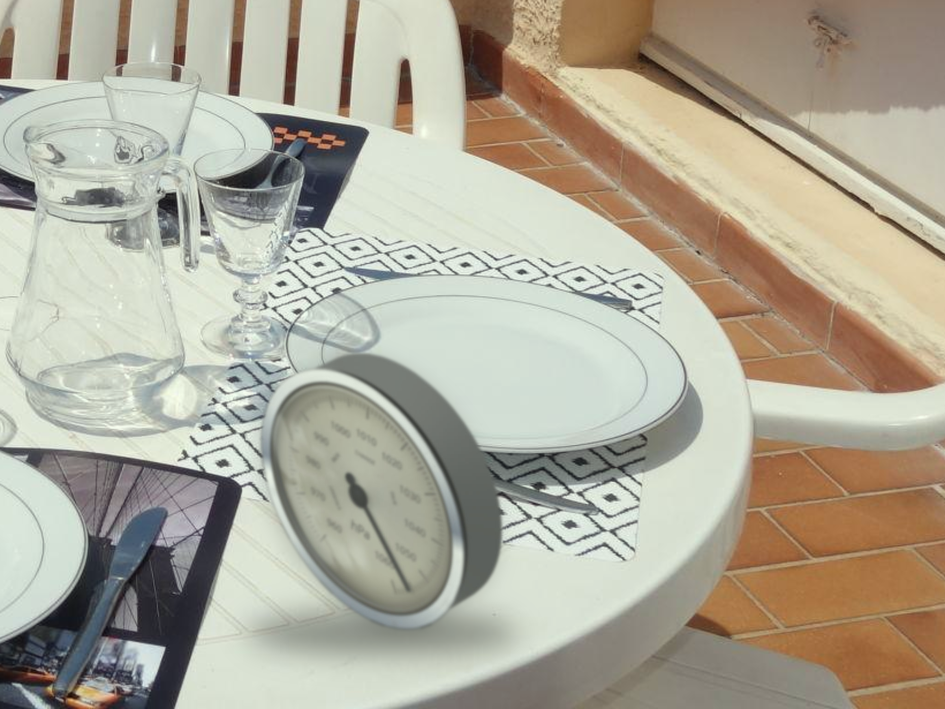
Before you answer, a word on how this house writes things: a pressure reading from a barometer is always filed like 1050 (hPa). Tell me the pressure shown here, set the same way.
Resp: 1055 (hPa)
